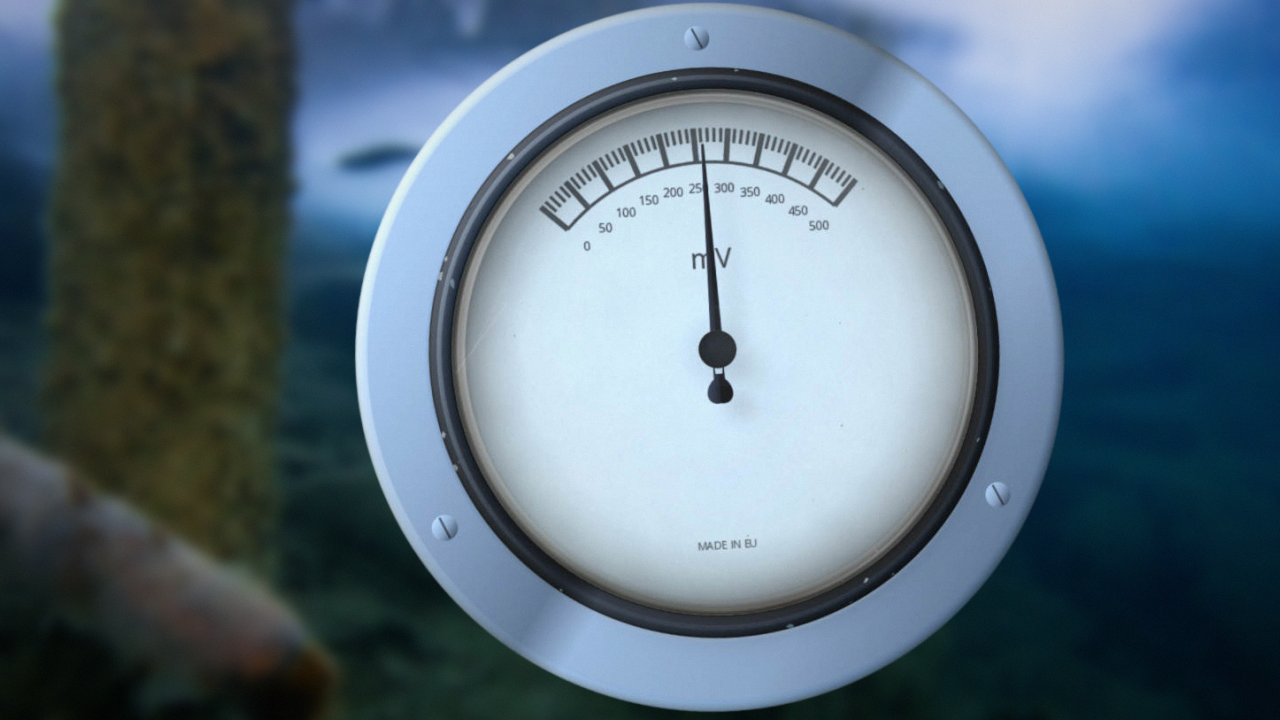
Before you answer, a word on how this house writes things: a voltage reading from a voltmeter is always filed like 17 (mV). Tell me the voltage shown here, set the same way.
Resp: 260 (mV)
